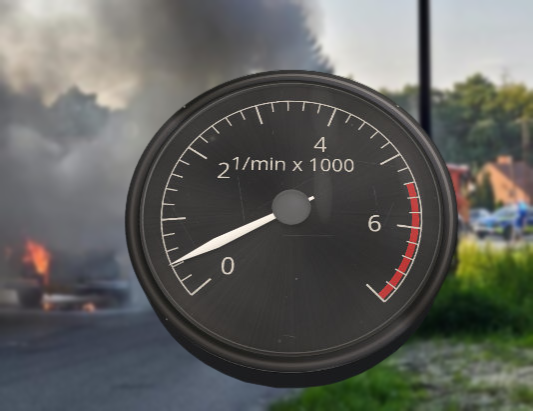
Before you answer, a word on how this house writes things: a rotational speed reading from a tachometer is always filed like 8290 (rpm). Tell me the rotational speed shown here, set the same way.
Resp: 400 (rpm)
